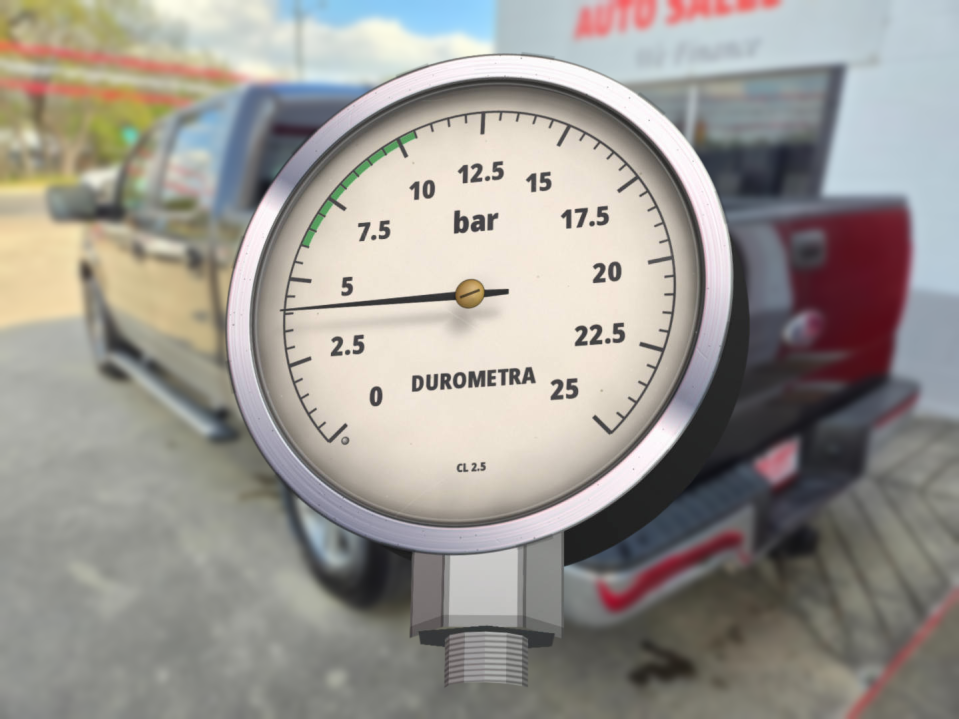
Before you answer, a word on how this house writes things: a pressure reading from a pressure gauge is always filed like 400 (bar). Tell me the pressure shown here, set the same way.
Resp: 4 (bar)
